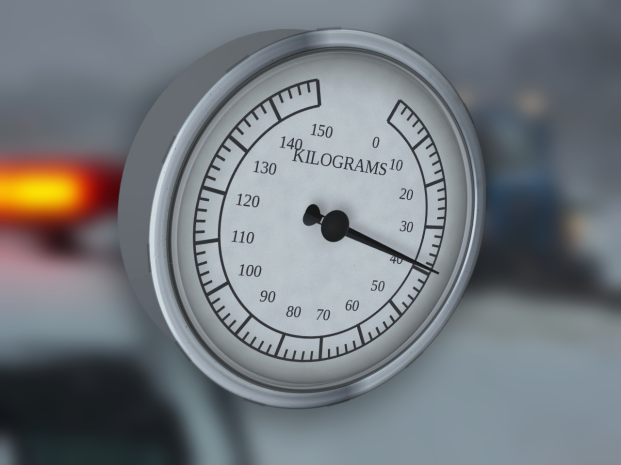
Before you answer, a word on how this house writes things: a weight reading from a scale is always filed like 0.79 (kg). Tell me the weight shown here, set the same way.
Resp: 39 (kg)
